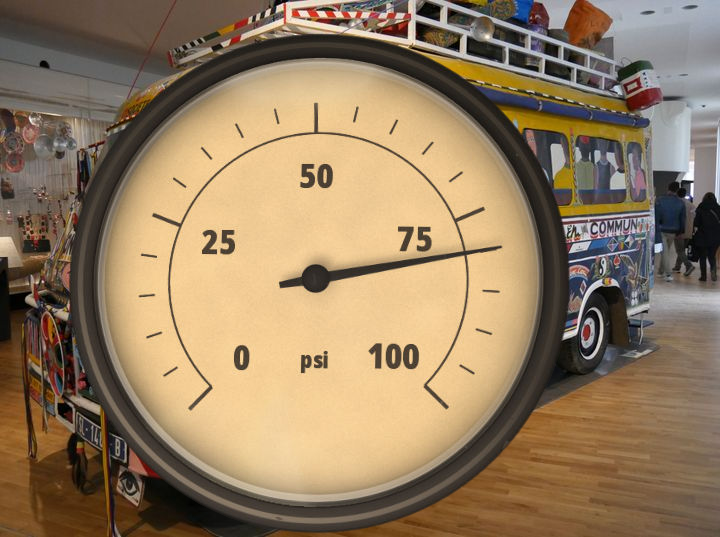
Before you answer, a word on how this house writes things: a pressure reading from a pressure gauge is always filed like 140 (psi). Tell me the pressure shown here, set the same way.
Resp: 80 (psi)
